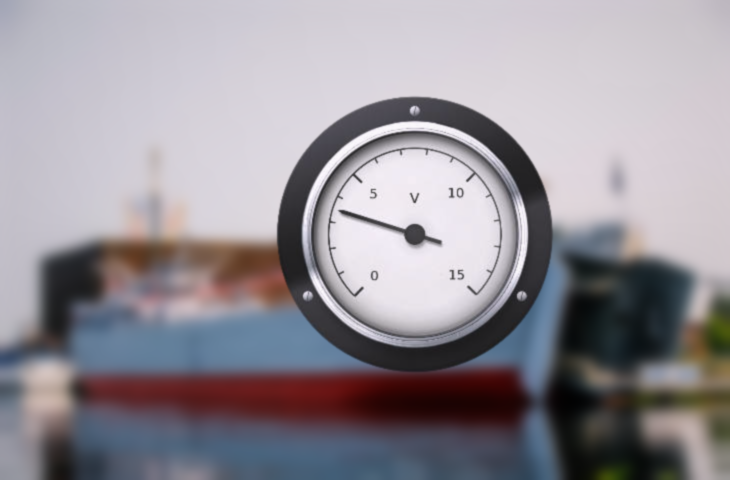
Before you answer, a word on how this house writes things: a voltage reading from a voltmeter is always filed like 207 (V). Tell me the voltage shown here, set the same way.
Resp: 3.5 (V)
